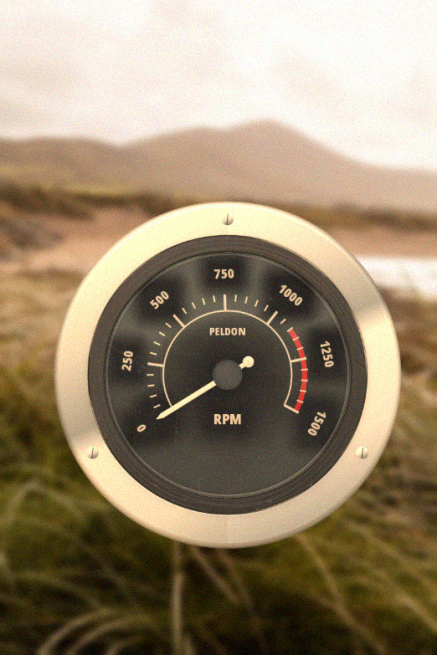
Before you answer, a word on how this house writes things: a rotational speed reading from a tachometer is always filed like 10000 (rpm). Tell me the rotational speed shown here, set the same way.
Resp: 0 (rpm)
